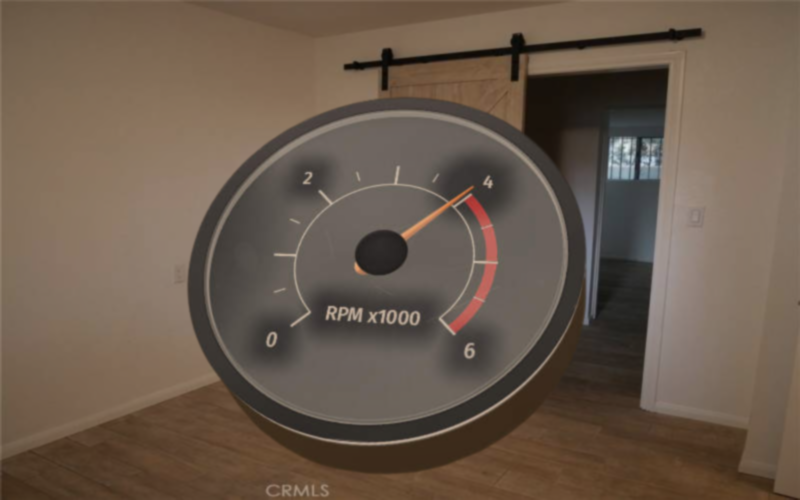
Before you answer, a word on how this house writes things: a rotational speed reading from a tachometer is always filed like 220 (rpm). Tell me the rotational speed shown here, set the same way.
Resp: 4000 (rpm)
